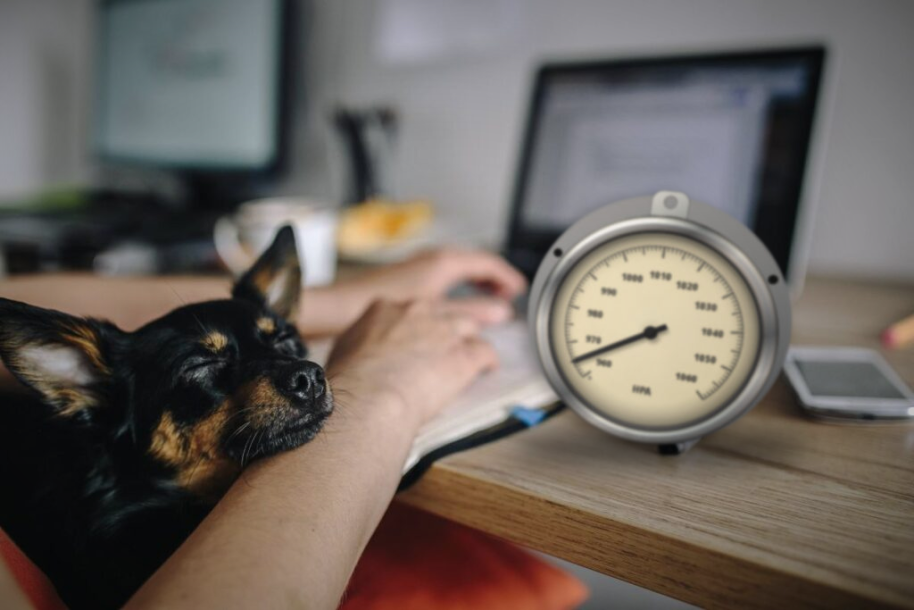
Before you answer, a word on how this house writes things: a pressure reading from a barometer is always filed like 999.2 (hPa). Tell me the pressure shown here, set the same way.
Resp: 965 (hPa)
